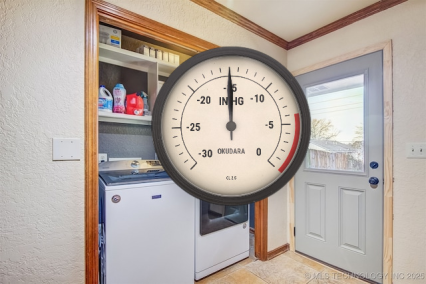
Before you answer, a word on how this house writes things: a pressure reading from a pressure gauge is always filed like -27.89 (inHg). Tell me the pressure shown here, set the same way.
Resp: -15 (inHg)
